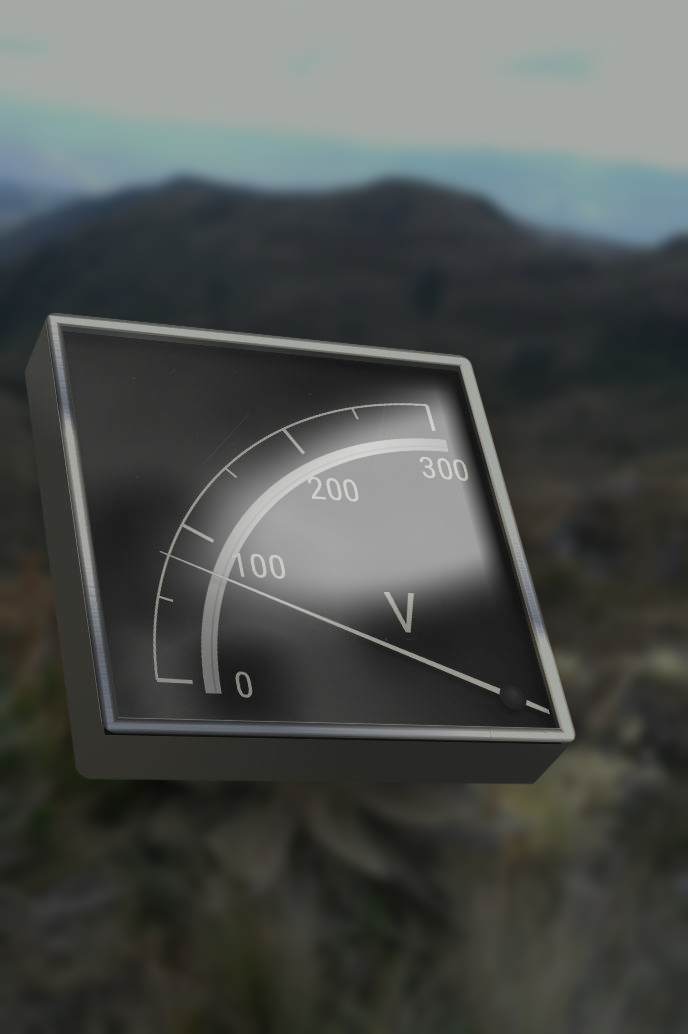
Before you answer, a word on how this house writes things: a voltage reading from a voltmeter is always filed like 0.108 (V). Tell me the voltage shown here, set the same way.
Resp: 75 (V)
